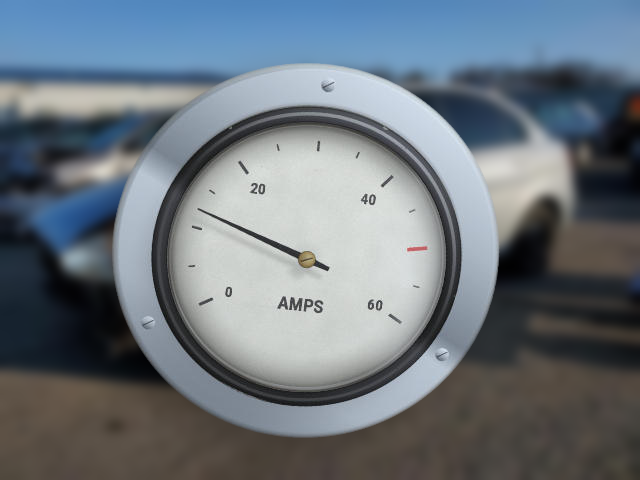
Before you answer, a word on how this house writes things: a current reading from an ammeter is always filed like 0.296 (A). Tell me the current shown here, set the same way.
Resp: 12.5 (A)
